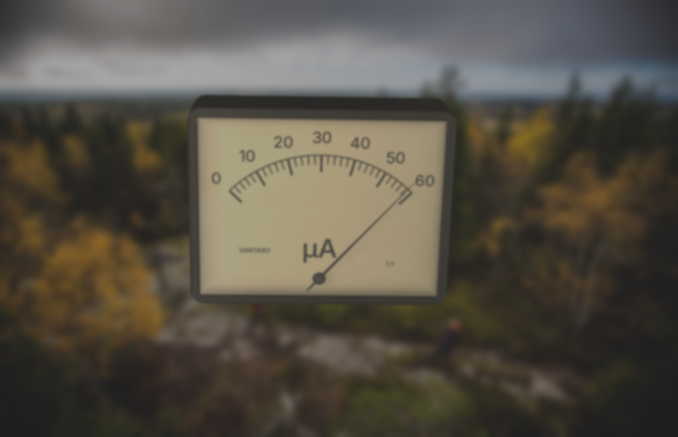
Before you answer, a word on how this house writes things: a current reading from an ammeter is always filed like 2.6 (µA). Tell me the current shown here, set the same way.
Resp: 58 (µA)
